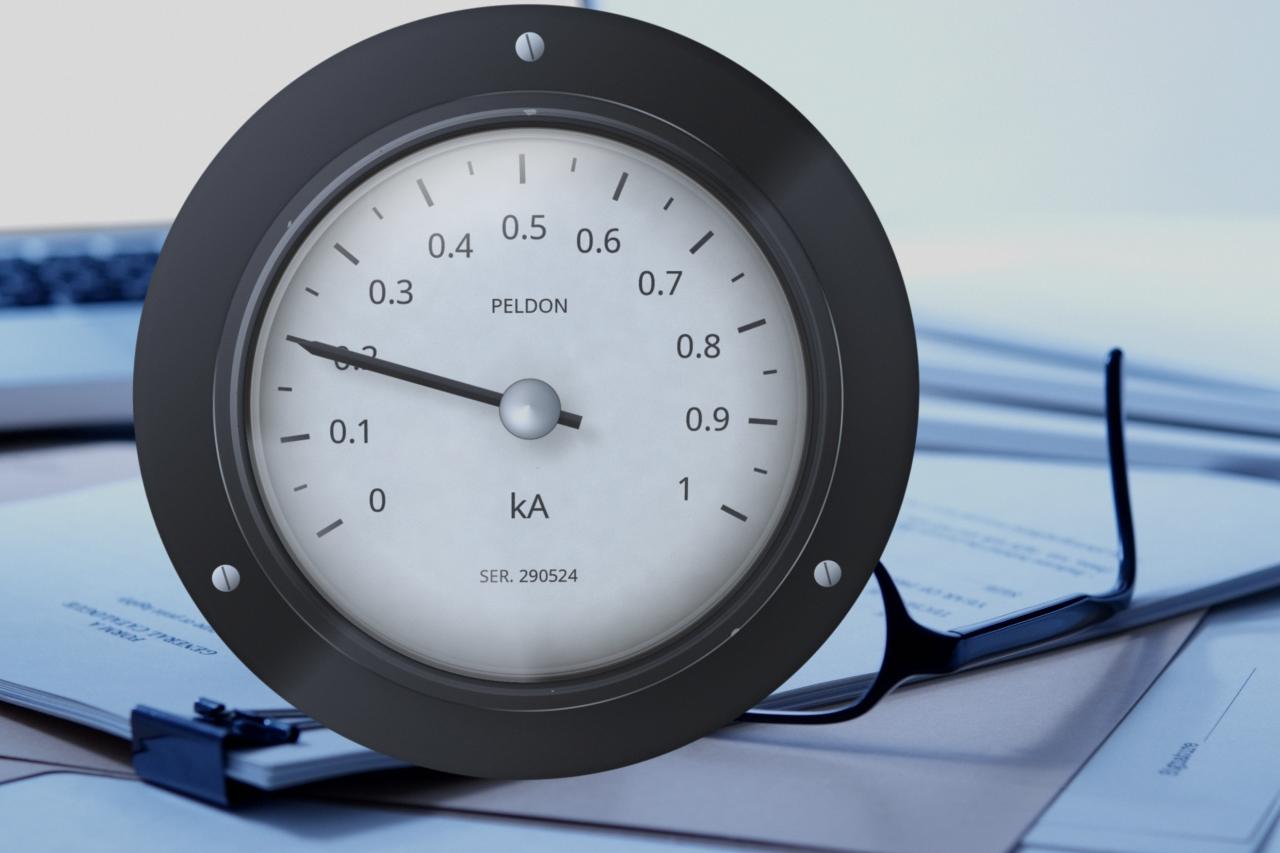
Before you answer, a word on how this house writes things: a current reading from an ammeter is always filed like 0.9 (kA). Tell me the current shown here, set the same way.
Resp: 0.2 (kA)
